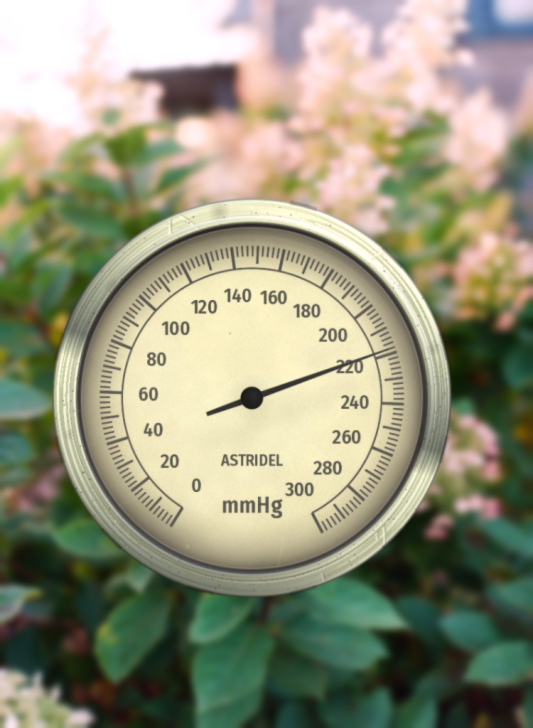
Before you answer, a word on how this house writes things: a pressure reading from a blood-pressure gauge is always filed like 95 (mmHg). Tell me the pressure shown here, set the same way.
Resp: 218 (mmHg)
